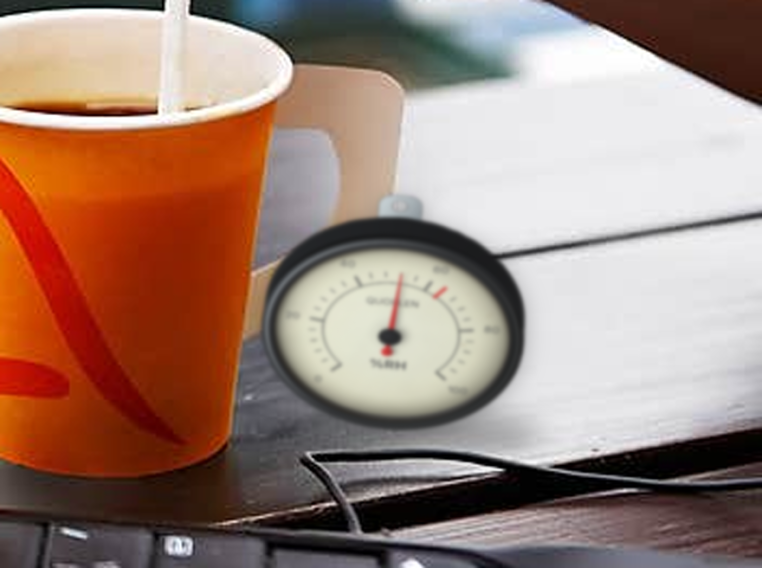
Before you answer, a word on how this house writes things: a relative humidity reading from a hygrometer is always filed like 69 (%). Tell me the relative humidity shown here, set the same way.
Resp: 52 (%)
